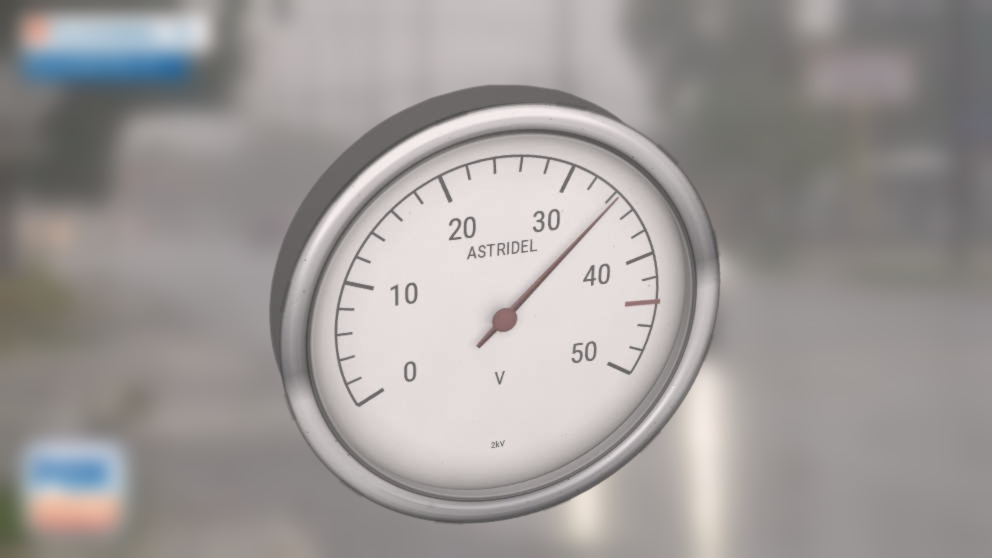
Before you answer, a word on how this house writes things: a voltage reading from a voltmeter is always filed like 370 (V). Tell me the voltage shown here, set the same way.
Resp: 34 (V)
